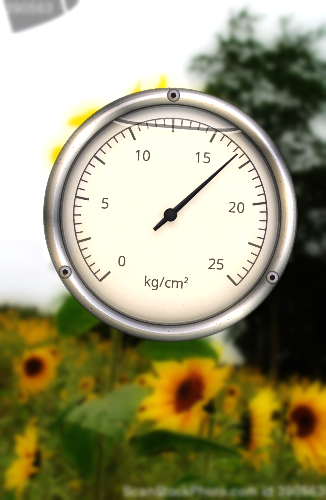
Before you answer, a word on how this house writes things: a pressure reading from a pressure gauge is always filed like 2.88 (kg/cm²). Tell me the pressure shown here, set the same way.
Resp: 16.75 (kg/cm²)
